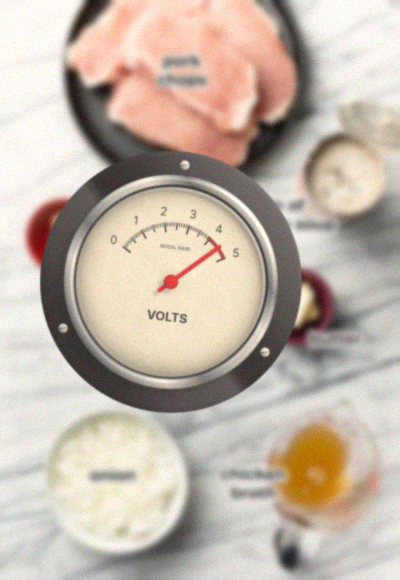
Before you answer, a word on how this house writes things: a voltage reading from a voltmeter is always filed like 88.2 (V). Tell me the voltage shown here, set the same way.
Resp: 4.5 (V)
